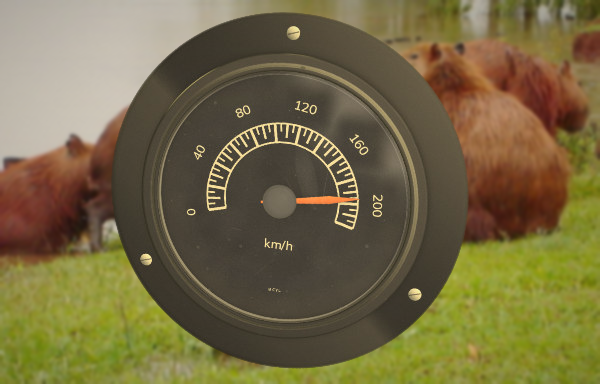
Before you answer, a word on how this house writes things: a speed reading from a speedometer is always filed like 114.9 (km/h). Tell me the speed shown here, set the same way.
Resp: 195 (km/h)
